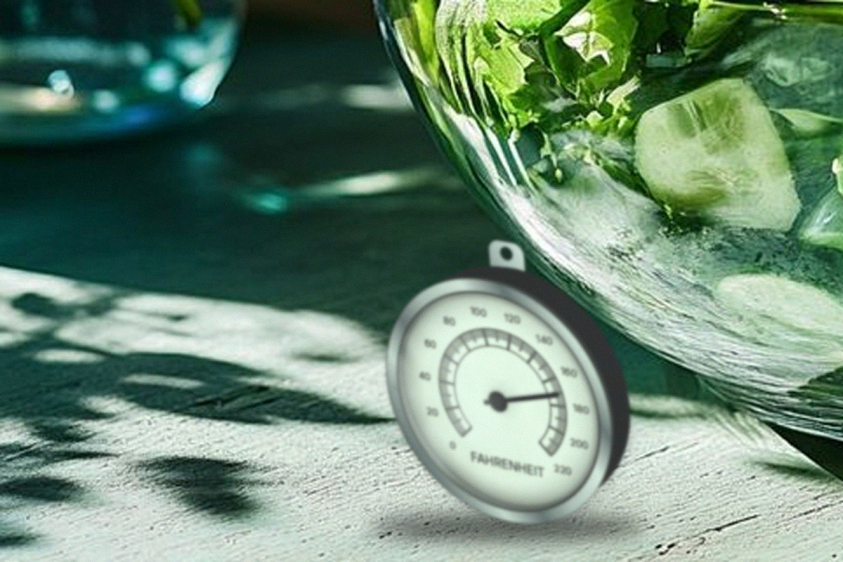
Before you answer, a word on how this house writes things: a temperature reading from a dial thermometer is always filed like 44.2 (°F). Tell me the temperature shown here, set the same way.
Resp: 170 (°F)
